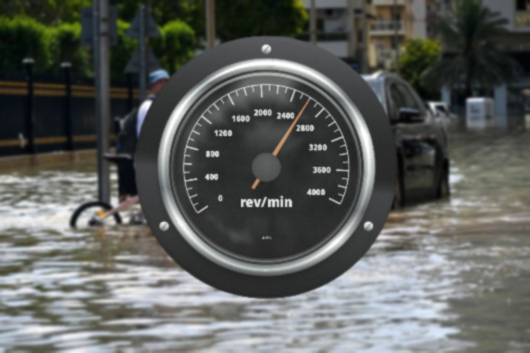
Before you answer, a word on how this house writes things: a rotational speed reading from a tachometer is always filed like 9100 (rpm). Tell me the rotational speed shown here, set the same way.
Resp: 2600 (rpm)
